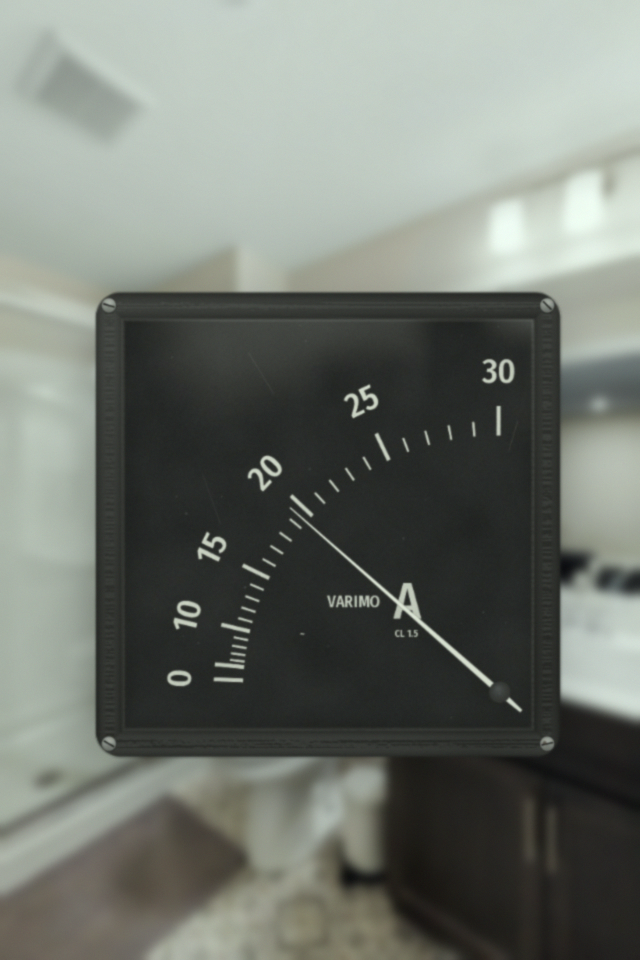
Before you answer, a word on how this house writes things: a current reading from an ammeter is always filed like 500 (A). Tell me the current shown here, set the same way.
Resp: 19.5 (A)
